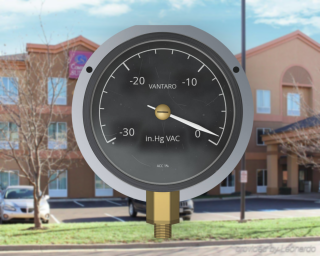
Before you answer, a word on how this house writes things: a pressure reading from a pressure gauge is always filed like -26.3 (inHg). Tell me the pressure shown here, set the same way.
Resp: -1 (inHg)
